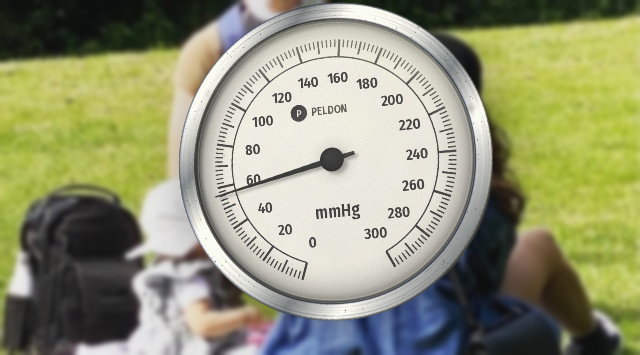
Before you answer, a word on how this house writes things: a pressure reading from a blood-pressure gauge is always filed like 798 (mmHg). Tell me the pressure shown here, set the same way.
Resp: 56 (mmHg)
